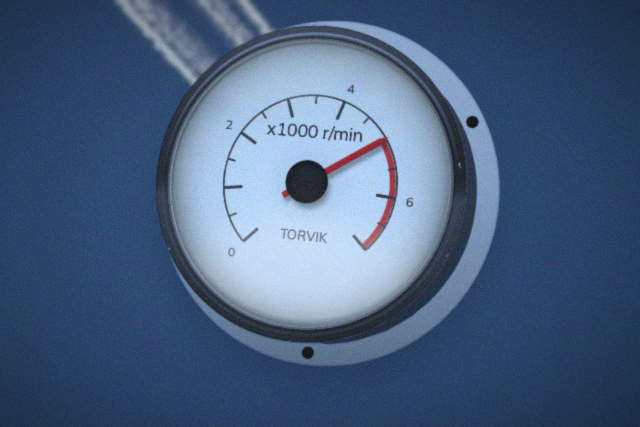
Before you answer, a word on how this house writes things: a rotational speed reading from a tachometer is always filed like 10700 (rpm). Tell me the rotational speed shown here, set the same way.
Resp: 5000 (rpm)
